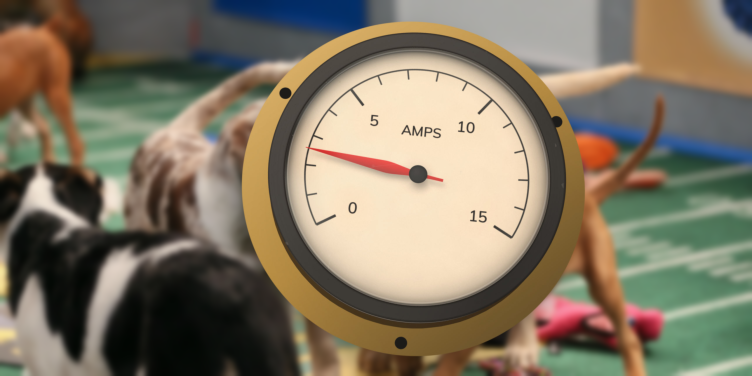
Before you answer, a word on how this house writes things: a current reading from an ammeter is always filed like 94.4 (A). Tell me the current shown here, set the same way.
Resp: 2.5 (A)
